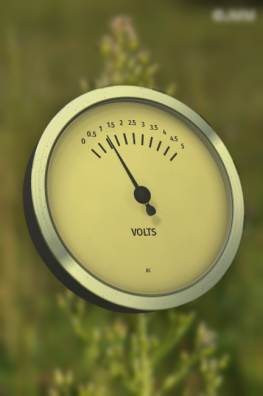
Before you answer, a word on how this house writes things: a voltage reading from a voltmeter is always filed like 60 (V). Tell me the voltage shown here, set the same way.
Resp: 1 (V)
